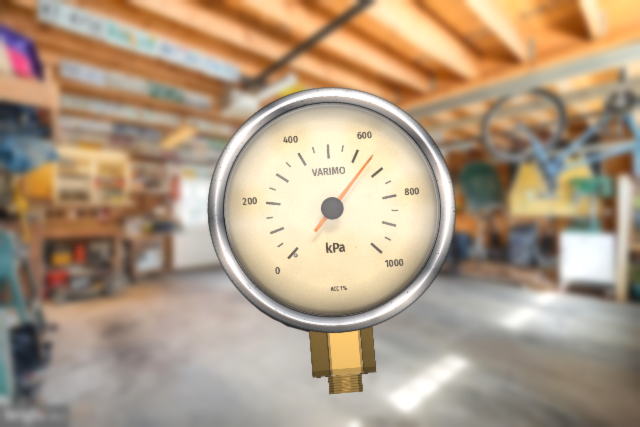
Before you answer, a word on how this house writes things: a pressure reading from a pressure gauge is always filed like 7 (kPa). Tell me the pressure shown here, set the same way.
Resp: 650 (kPa)
